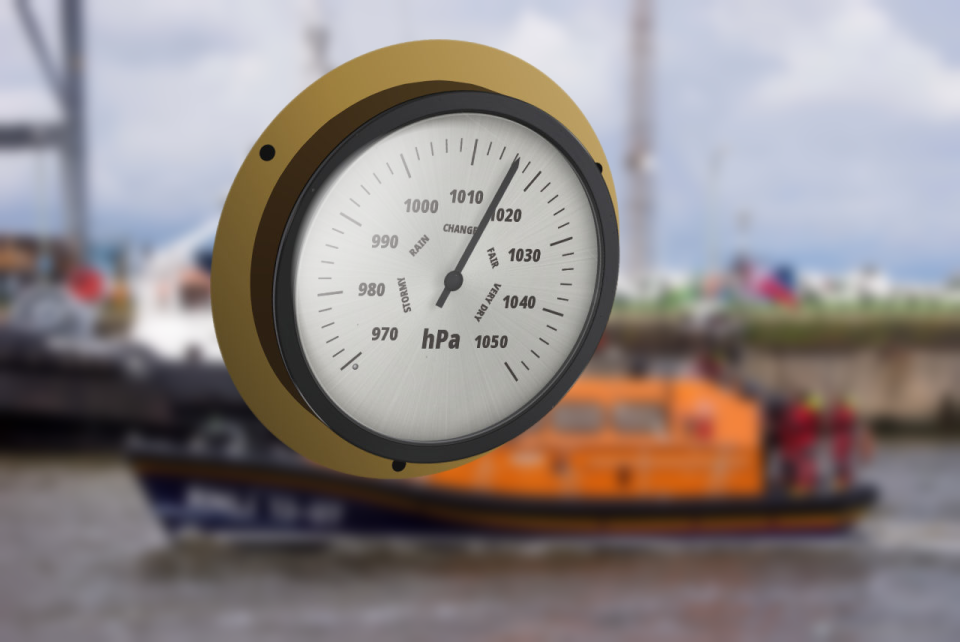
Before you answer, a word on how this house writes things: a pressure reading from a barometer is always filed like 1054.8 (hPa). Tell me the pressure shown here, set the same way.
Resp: 1016 (hPa)
